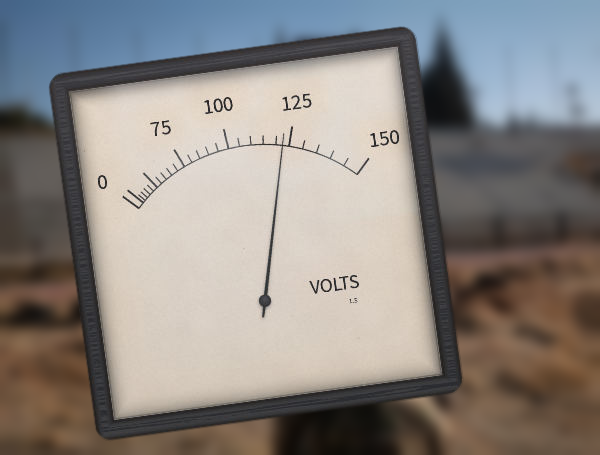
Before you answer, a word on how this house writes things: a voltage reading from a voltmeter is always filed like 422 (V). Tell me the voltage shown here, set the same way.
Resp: 122.5 (V)
